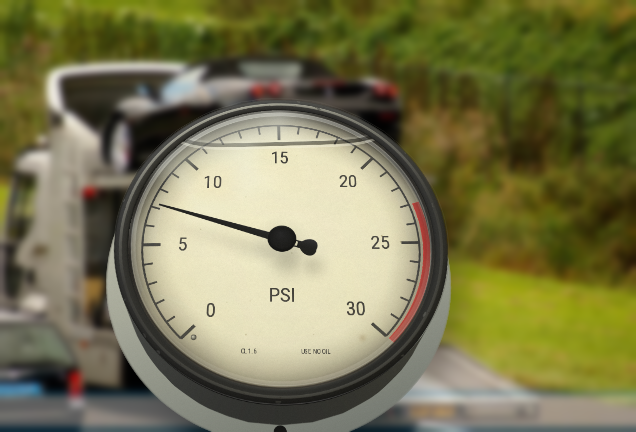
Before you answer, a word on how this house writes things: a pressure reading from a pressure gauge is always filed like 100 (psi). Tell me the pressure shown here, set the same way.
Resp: 7 (psi)
